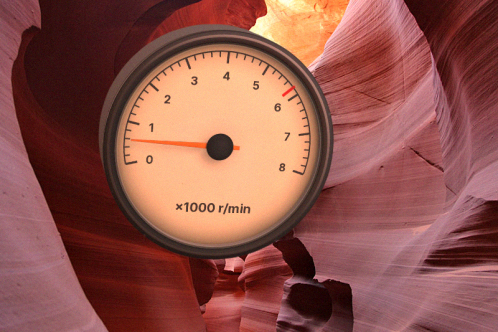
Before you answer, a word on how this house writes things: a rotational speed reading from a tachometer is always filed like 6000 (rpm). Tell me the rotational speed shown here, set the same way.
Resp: 600 (rpm)
